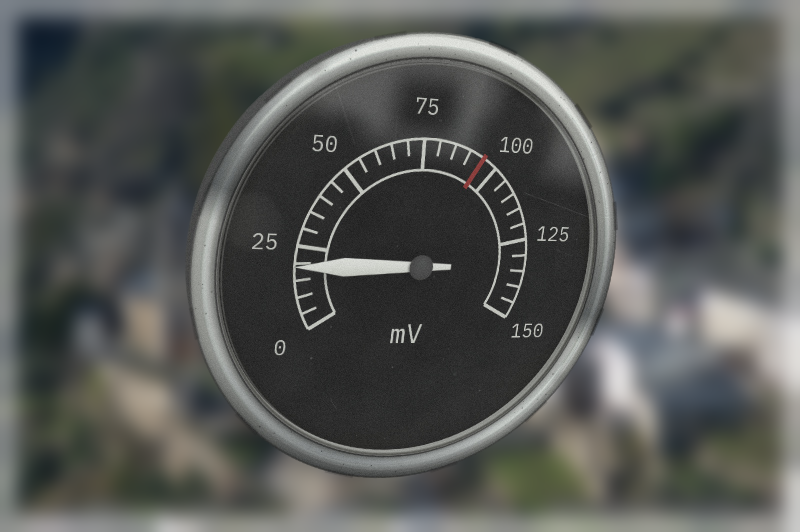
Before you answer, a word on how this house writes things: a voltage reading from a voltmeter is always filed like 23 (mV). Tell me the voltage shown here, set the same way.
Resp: 20 (mV)
